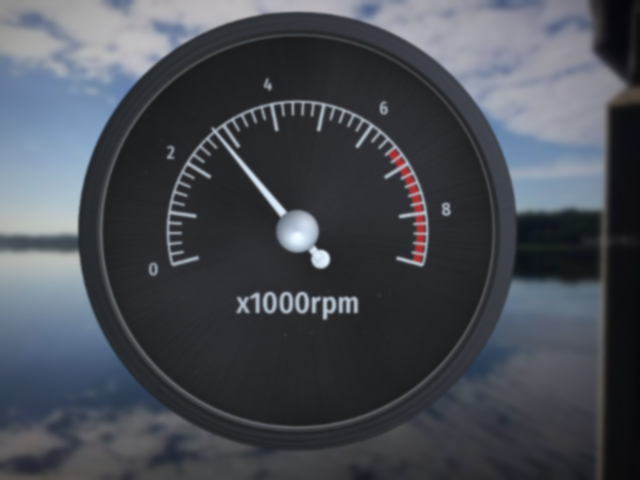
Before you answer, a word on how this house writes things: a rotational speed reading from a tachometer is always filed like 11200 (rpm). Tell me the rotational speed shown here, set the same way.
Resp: 2800 (rpm)
